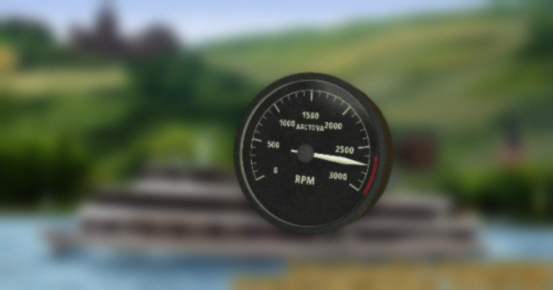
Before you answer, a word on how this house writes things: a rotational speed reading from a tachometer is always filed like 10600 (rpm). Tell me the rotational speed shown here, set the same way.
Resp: 2700 (rpm)
